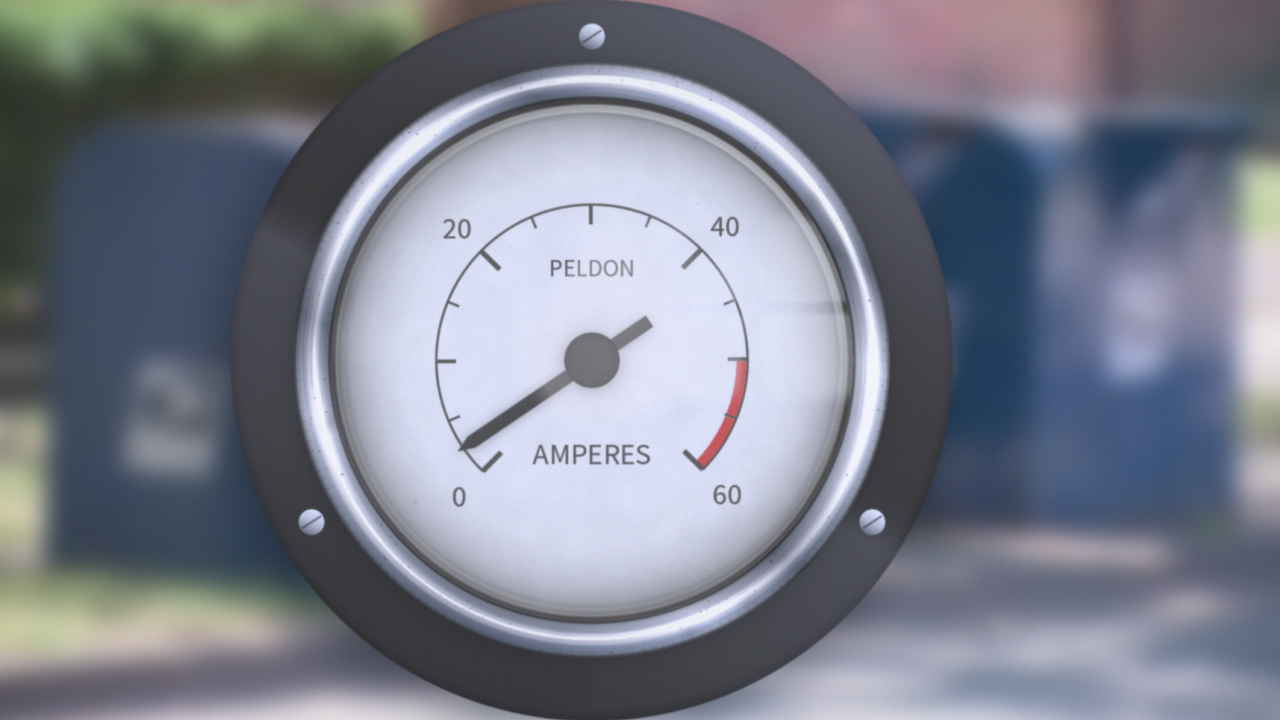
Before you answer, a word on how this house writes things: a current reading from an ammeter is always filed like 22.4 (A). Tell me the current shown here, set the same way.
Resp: 2.5 (A)
